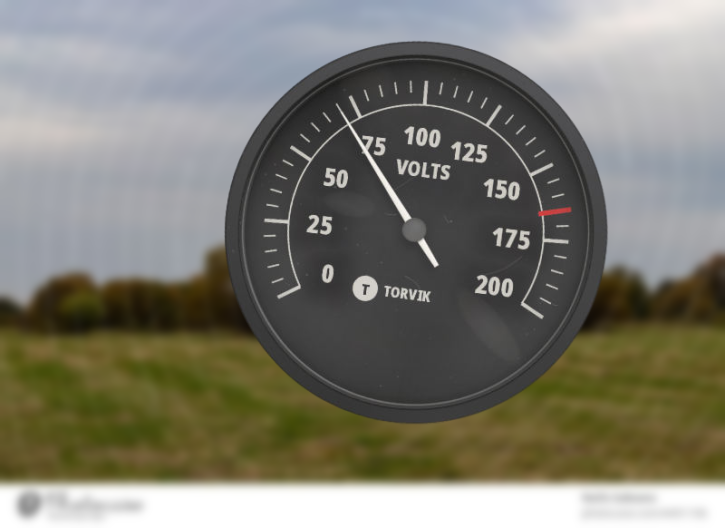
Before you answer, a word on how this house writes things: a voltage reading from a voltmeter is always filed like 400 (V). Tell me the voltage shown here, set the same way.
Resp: 70 (V)
